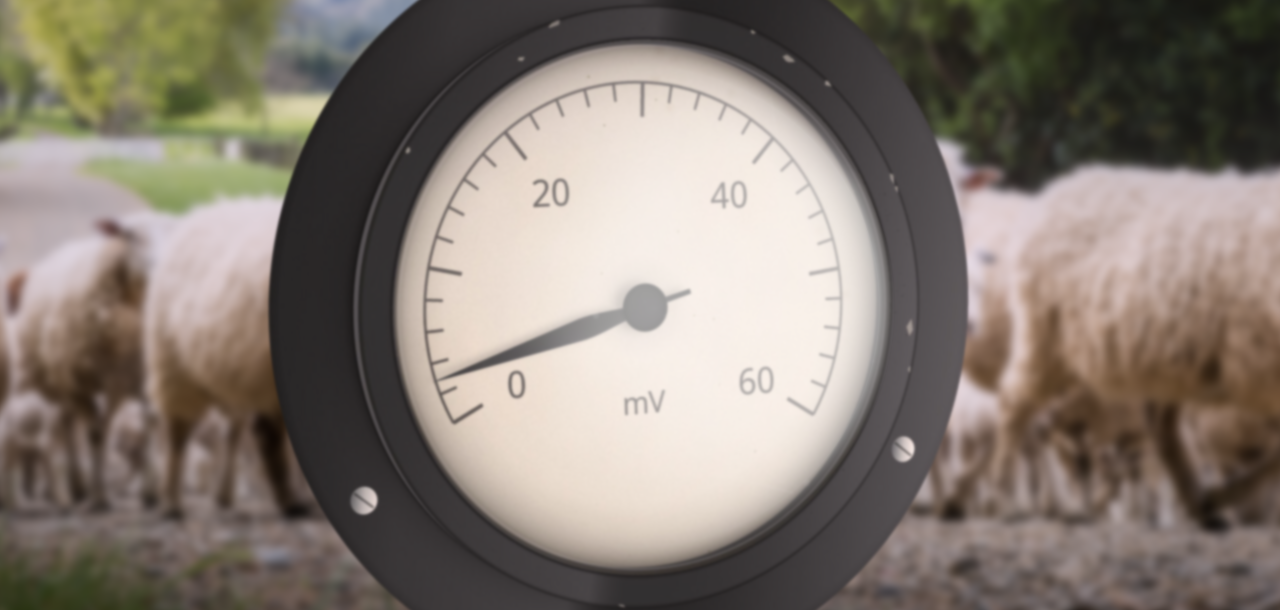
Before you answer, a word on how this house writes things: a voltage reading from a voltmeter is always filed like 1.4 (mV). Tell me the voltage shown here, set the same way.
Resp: 3 (mV)
